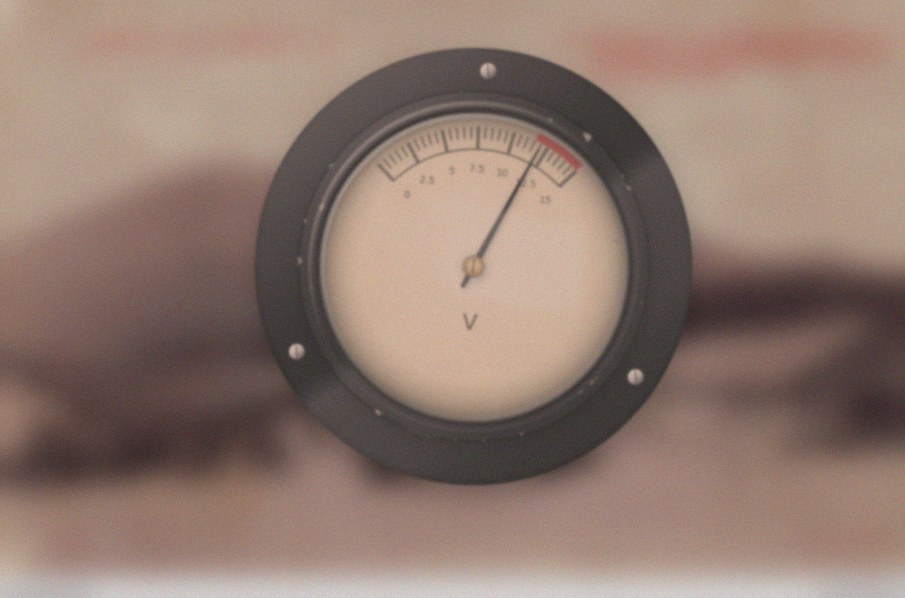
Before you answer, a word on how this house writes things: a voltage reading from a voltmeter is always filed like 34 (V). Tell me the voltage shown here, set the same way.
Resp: 12 (V)
